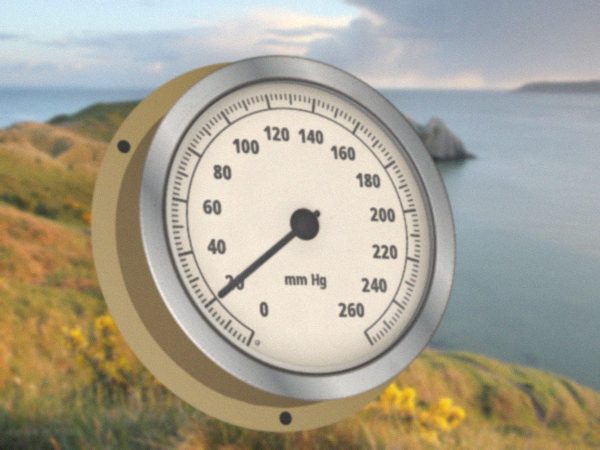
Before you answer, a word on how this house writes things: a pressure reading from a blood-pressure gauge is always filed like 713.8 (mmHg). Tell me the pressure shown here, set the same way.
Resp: 20 (mmHg)
